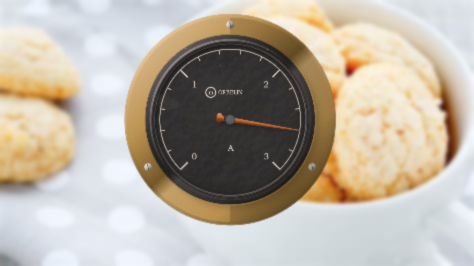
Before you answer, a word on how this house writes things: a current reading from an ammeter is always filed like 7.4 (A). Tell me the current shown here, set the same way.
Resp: 2.6 (A)
